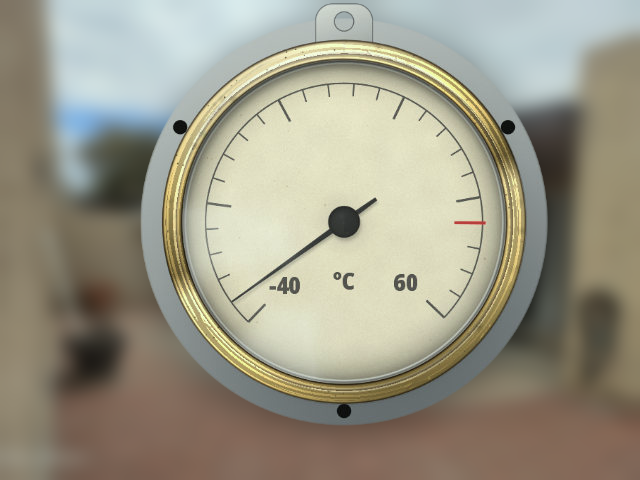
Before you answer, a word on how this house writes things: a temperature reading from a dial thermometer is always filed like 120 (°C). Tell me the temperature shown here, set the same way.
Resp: -36 (°C)
